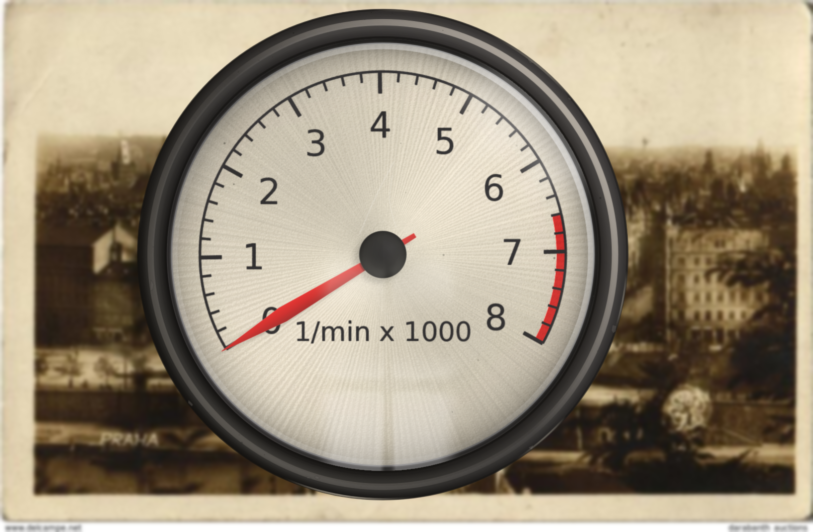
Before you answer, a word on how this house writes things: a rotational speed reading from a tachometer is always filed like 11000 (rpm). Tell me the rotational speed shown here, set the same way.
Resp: 0 (rpm)
